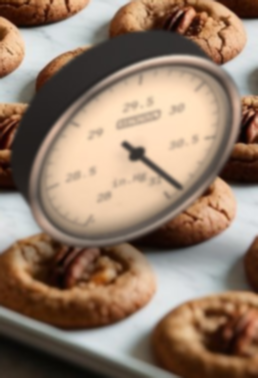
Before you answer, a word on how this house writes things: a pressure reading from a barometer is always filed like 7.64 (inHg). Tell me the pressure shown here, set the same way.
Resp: 30.9 (inHg)
